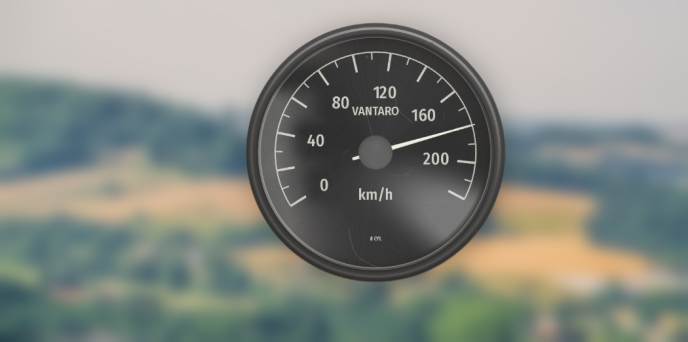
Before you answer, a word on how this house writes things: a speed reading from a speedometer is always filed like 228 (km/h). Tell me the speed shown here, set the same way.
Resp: 180 (km/h)
